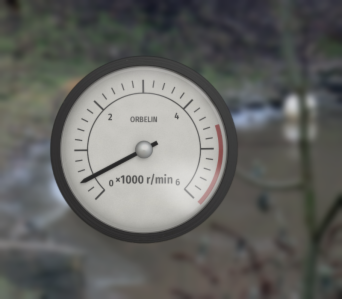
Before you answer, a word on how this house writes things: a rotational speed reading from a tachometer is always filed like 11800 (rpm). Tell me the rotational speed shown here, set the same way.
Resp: 400 (rpm)
